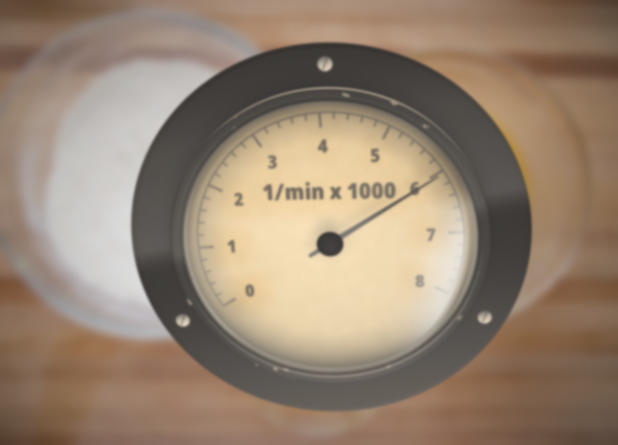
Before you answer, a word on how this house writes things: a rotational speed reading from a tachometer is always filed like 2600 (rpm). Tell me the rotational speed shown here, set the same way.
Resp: 6000 (rpm)
